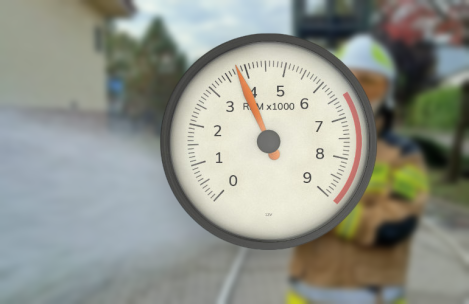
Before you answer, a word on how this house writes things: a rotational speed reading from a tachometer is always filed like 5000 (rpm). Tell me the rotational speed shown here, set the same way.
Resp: 3800 (rpm)
